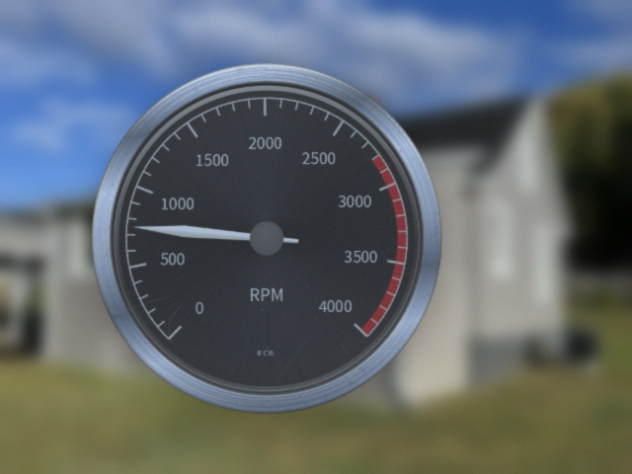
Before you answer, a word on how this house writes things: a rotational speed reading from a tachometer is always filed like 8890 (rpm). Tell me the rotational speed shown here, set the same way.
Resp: 750 (rpm)
